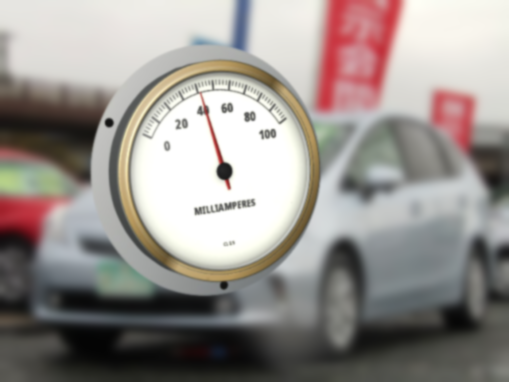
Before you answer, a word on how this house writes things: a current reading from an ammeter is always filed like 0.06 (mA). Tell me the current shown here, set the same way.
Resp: 40 (mA)
